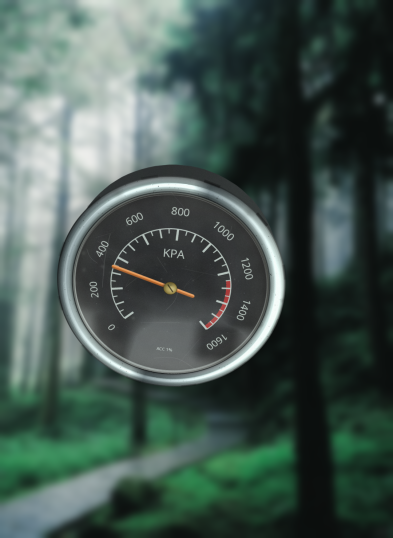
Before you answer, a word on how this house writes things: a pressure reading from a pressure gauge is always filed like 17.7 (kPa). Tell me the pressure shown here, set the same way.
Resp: 350 (kPa)
